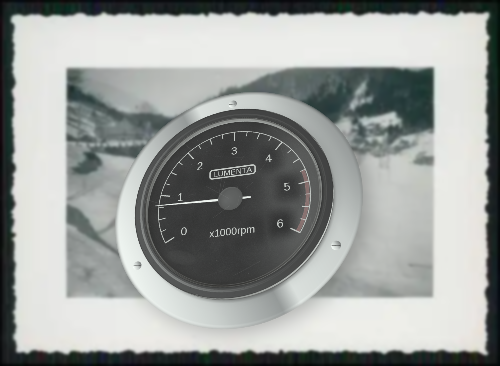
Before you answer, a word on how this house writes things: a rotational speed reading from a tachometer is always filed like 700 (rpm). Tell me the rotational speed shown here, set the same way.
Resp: 750 (rpm)
